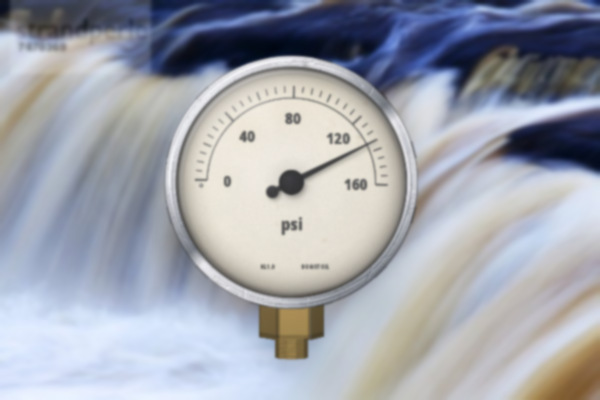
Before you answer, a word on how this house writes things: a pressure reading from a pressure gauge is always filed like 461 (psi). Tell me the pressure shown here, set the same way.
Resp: 135 (psi)
